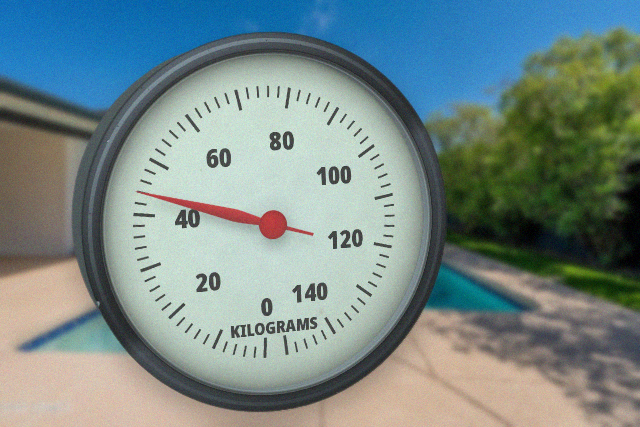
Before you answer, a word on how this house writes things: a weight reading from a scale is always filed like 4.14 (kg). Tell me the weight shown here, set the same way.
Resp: 44 (kg)
